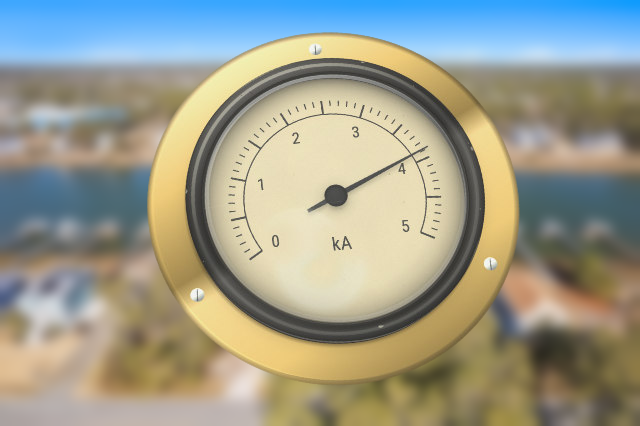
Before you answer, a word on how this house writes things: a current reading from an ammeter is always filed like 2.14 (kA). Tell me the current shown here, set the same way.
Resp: 3.9 (kA)
